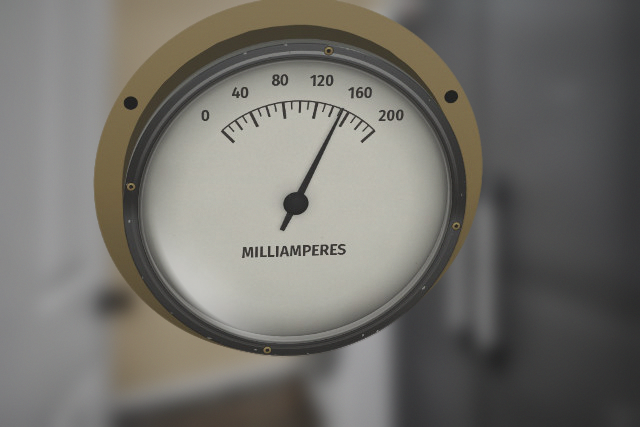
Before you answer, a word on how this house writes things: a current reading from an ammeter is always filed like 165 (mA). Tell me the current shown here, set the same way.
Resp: 150 (mA)
